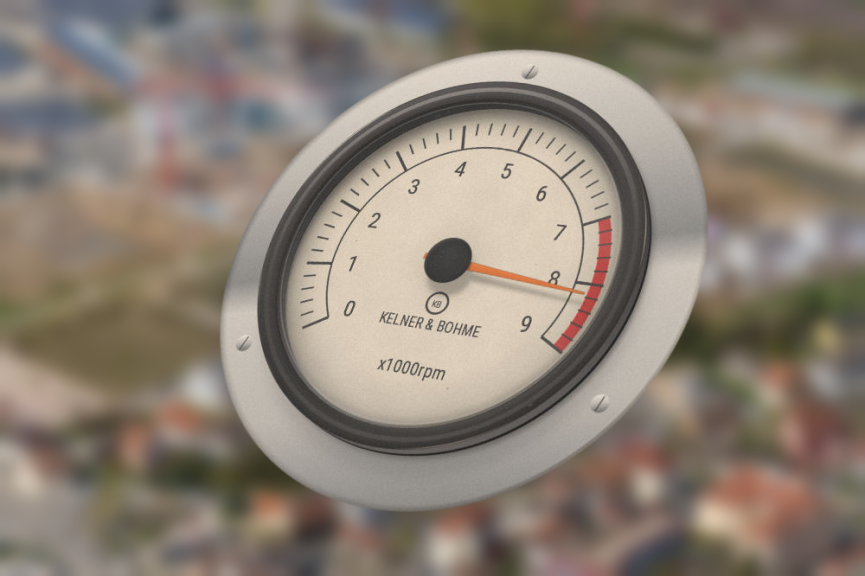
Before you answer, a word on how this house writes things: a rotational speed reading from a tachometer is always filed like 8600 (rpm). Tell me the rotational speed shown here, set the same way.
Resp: 8200 (rpm)
